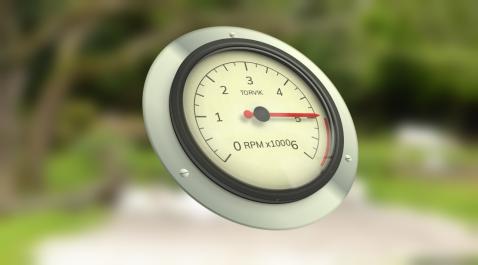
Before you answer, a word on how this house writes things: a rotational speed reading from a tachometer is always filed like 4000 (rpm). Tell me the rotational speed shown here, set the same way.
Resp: 5000 (rpm)
